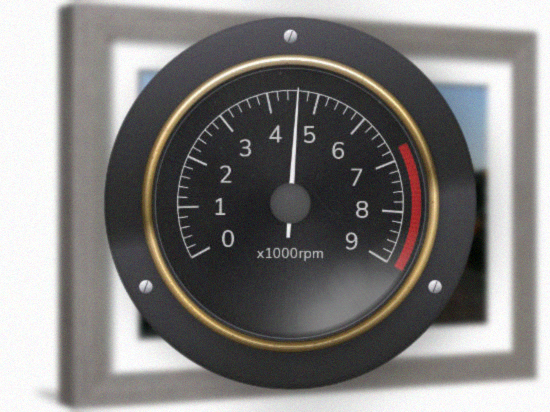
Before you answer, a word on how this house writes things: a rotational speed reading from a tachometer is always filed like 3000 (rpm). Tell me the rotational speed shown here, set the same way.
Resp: 4600 (rpm)
